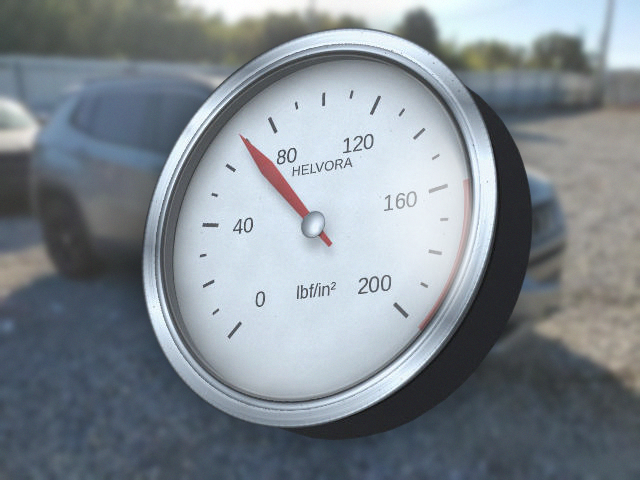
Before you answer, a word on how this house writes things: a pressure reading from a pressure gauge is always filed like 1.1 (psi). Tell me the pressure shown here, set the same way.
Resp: 70 (psi)
